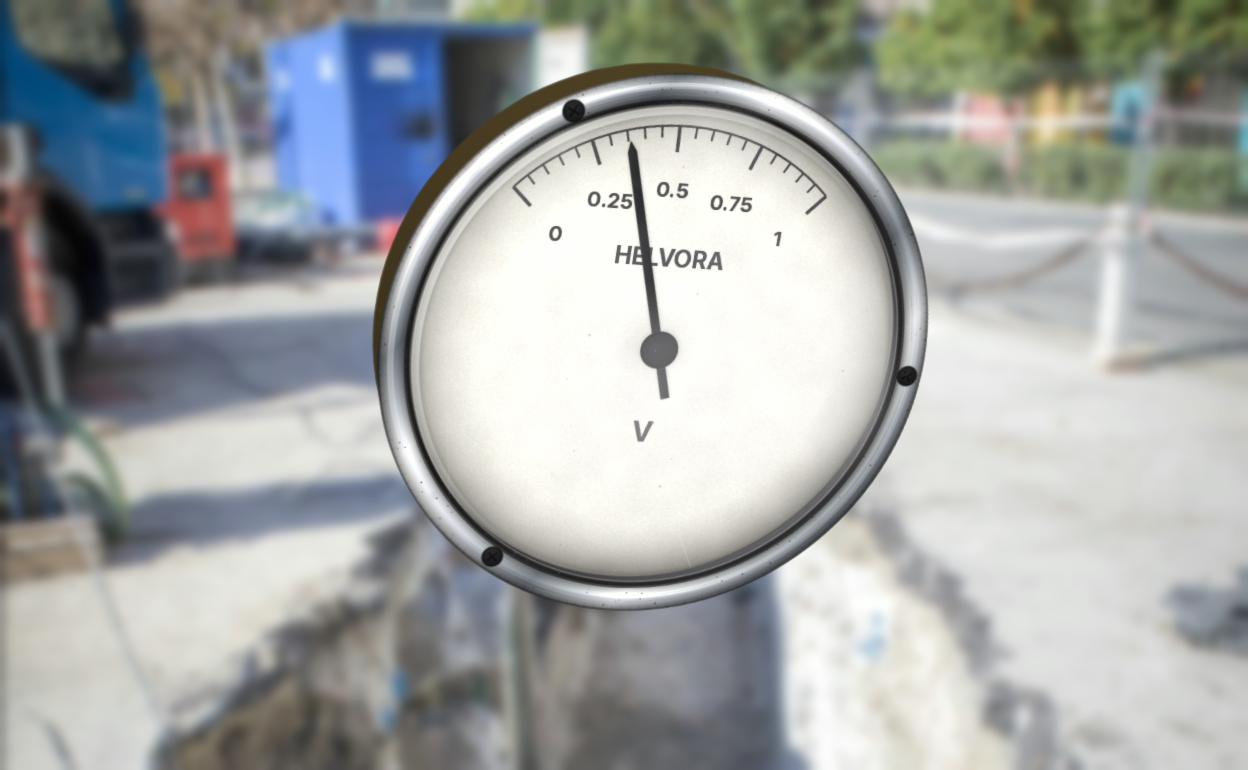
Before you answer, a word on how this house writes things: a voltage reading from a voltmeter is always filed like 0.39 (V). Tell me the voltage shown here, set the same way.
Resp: 0.35 (V)
